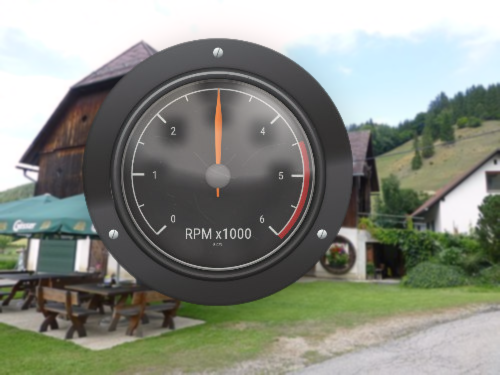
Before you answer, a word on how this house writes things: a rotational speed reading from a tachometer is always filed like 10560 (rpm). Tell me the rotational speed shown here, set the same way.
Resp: 3000 (rpm)
